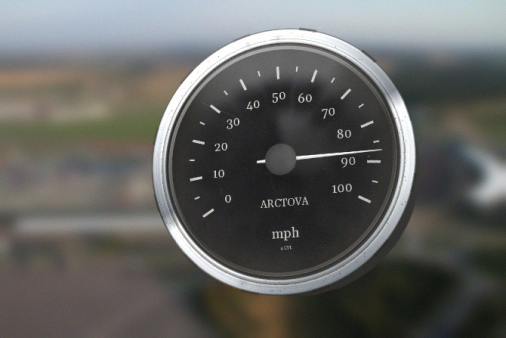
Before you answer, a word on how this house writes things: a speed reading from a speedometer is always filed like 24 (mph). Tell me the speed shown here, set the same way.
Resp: 87.5 (mph)
